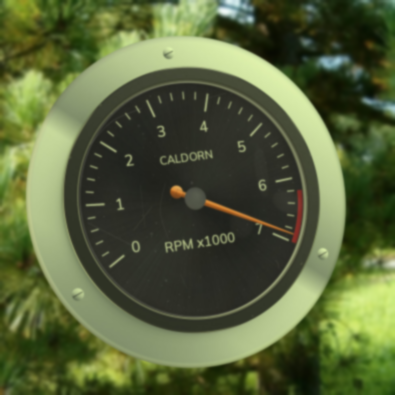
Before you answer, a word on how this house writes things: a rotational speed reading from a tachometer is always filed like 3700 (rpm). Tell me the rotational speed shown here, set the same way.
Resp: 6900 (rpm)
